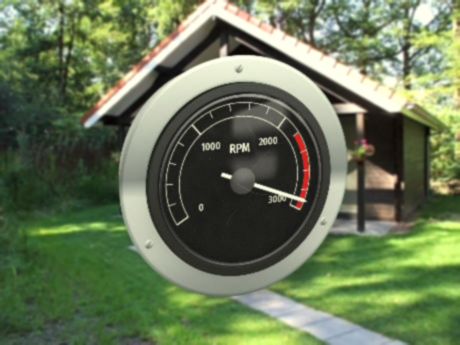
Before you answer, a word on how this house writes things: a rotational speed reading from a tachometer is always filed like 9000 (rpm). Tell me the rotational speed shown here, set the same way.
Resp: 2900 (rpm)
